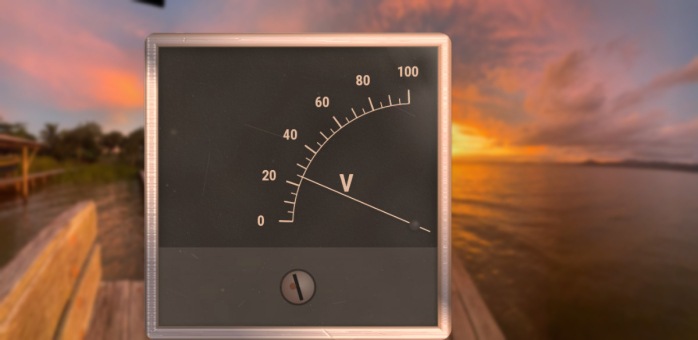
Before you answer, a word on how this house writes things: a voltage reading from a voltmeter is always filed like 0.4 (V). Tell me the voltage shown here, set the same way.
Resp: 25 (V)
